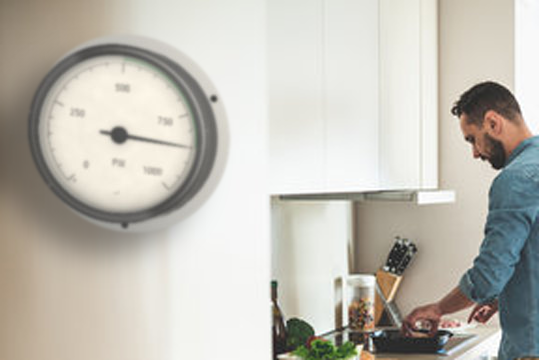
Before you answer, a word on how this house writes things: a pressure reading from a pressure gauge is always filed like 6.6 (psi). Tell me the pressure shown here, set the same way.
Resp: 850 (psi)
